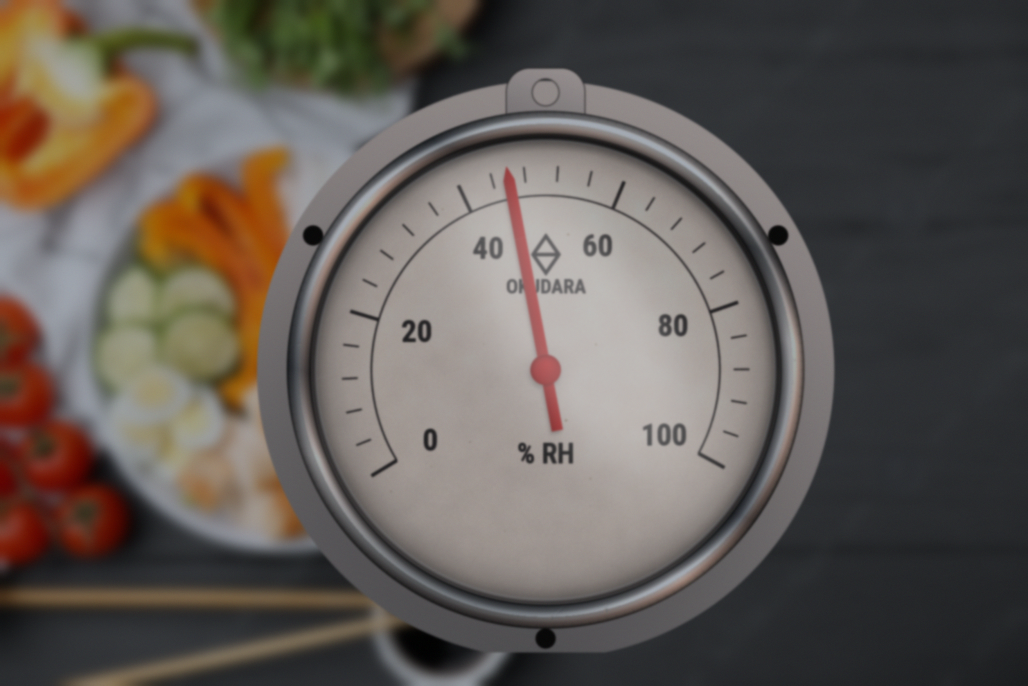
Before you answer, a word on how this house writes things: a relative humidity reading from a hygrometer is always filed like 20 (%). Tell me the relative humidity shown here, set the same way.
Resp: 46 (%)
